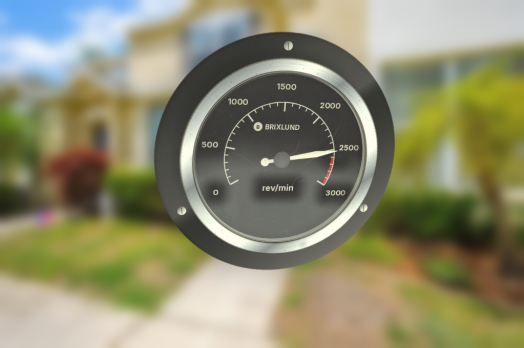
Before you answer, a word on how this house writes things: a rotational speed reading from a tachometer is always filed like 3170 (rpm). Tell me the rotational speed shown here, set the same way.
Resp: 2500 (rpm)
